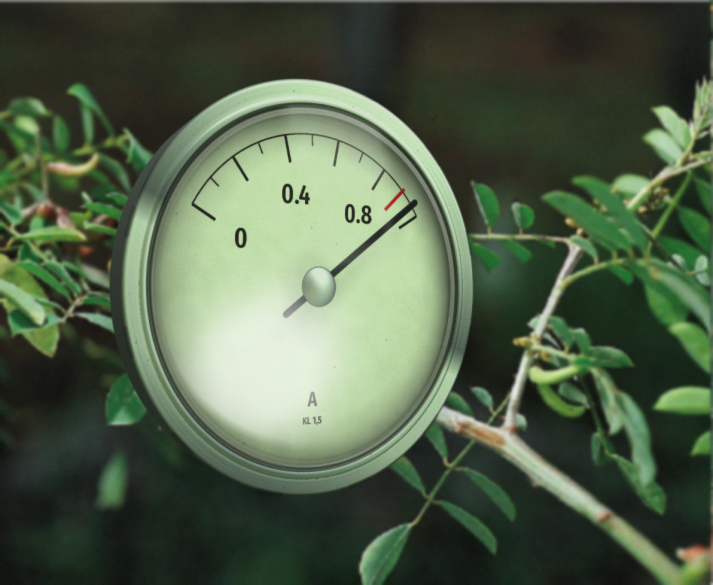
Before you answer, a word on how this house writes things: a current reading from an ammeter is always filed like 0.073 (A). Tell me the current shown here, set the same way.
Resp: 0.95 (A)
